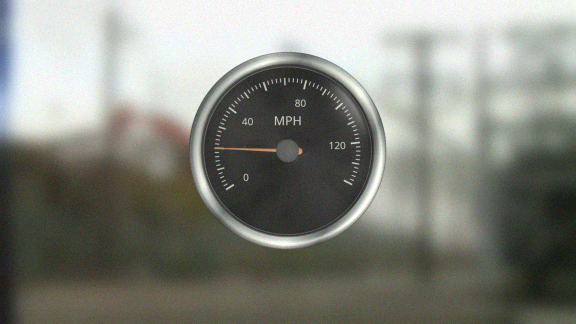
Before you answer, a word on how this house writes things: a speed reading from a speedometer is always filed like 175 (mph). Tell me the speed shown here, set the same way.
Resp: 20 (mph)
